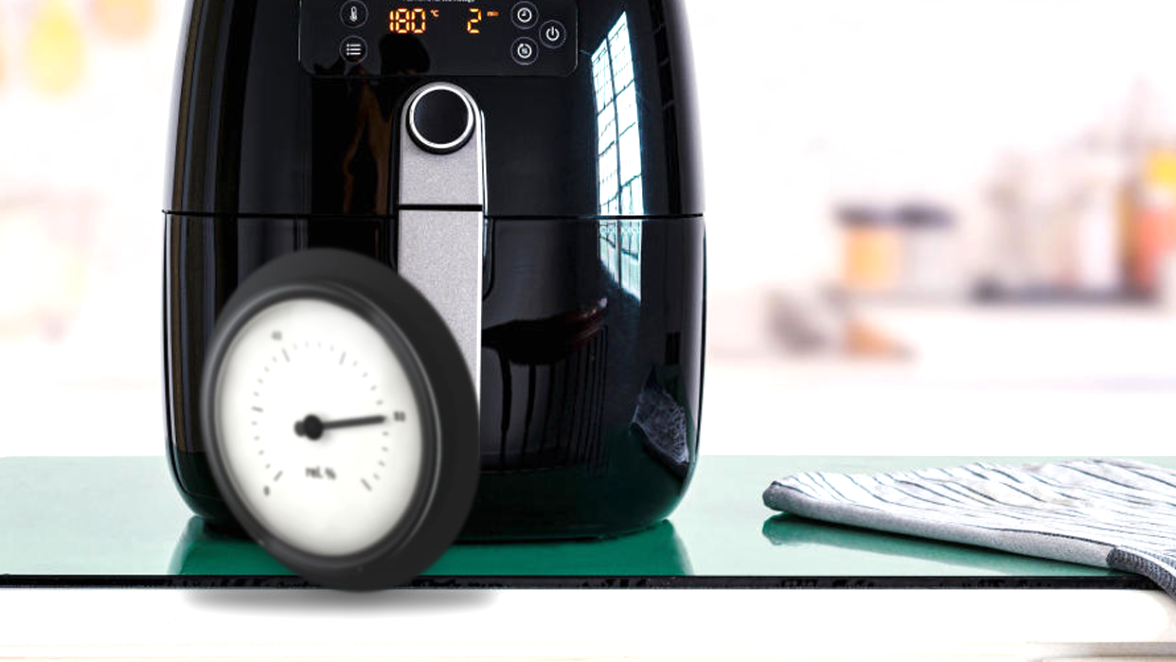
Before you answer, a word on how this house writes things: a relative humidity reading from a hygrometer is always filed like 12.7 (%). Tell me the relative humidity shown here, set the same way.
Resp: 80 (%)
